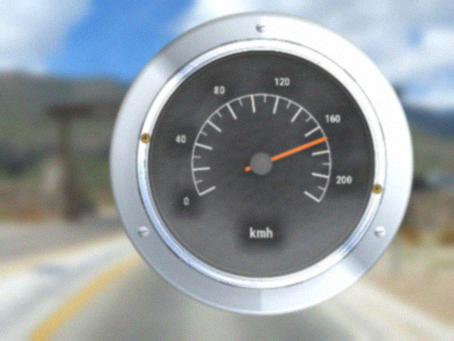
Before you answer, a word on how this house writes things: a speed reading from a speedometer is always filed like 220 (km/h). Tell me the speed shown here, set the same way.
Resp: 170 (km/h)
